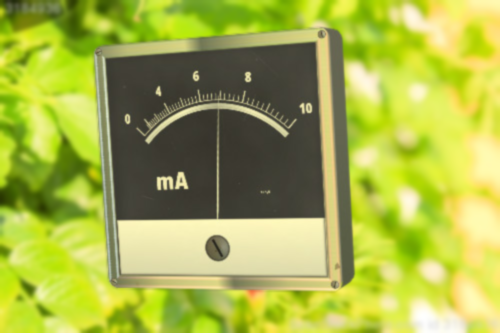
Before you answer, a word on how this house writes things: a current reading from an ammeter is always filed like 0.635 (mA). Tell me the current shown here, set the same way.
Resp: 7 (mA)
